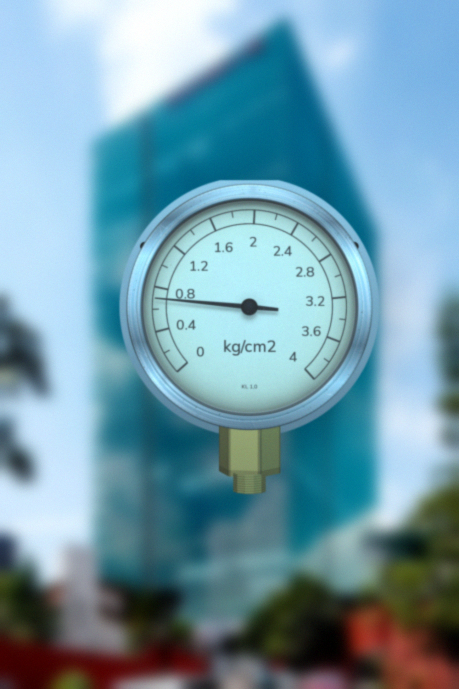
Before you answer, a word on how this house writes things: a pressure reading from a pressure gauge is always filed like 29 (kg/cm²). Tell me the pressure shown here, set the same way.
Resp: 0.7 (kg/cm²)
